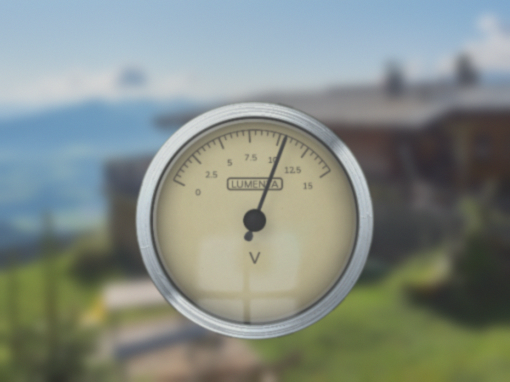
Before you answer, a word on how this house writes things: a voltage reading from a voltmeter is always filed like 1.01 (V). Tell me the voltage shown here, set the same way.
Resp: 10.5 (V)
